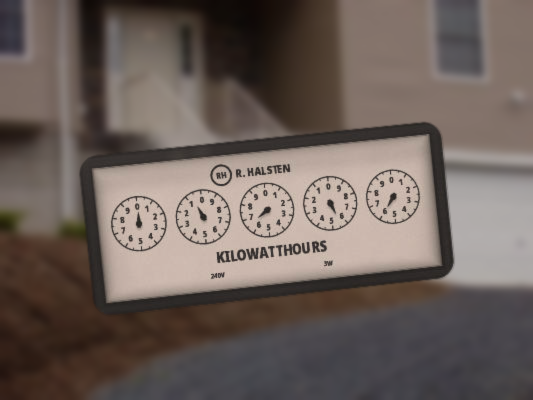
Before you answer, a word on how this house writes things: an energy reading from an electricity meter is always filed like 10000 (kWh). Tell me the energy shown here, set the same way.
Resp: 656 (kWh)
